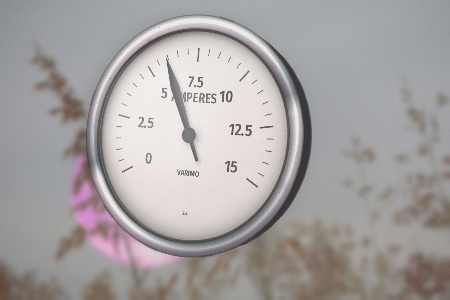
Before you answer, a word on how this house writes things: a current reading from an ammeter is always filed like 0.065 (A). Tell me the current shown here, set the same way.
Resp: 6 (A)
